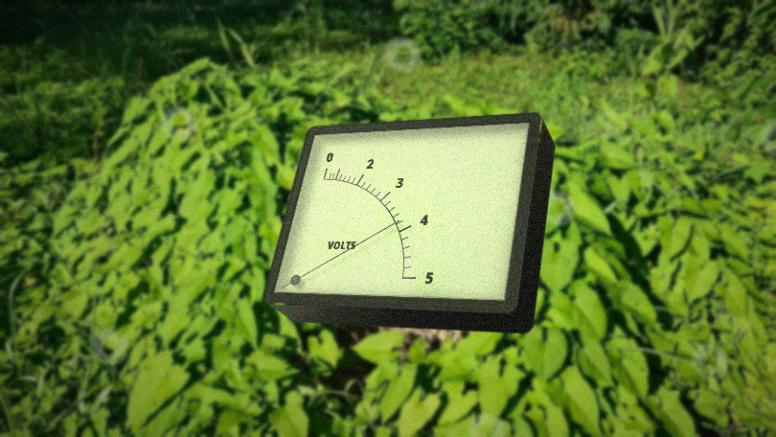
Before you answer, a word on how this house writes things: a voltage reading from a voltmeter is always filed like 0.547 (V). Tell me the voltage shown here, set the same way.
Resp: 3.8 (V)
